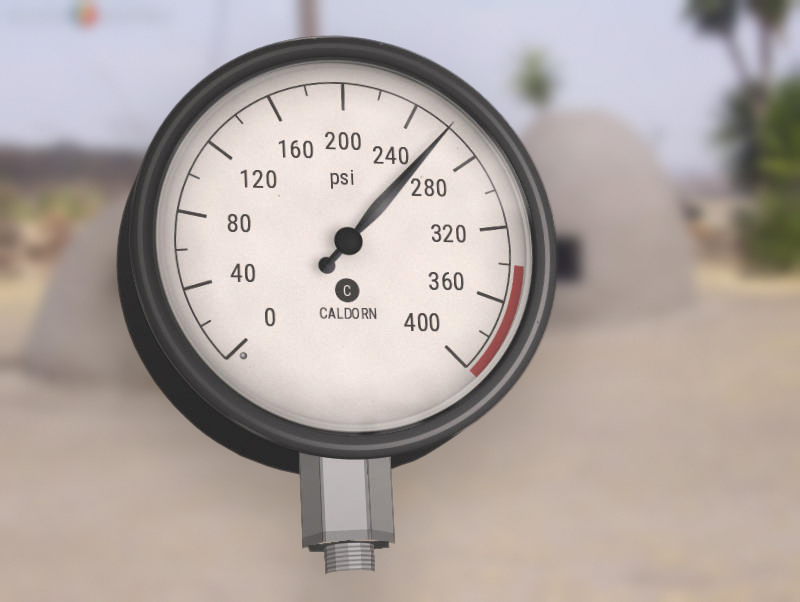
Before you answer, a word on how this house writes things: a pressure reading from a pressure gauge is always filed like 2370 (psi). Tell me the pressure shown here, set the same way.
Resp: 260 (psi)
